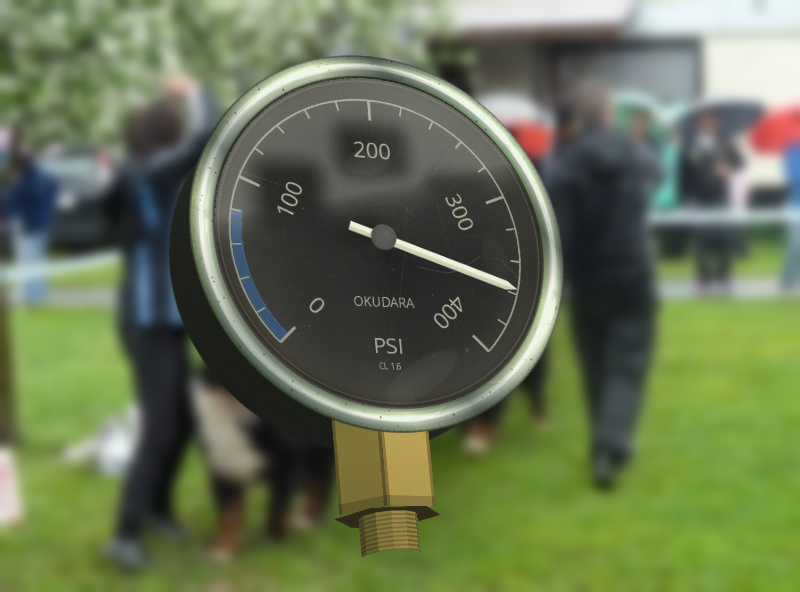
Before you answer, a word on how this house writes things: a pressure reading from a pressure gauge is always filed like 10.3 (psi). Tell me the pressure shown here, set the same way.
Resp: 360 (psi)
